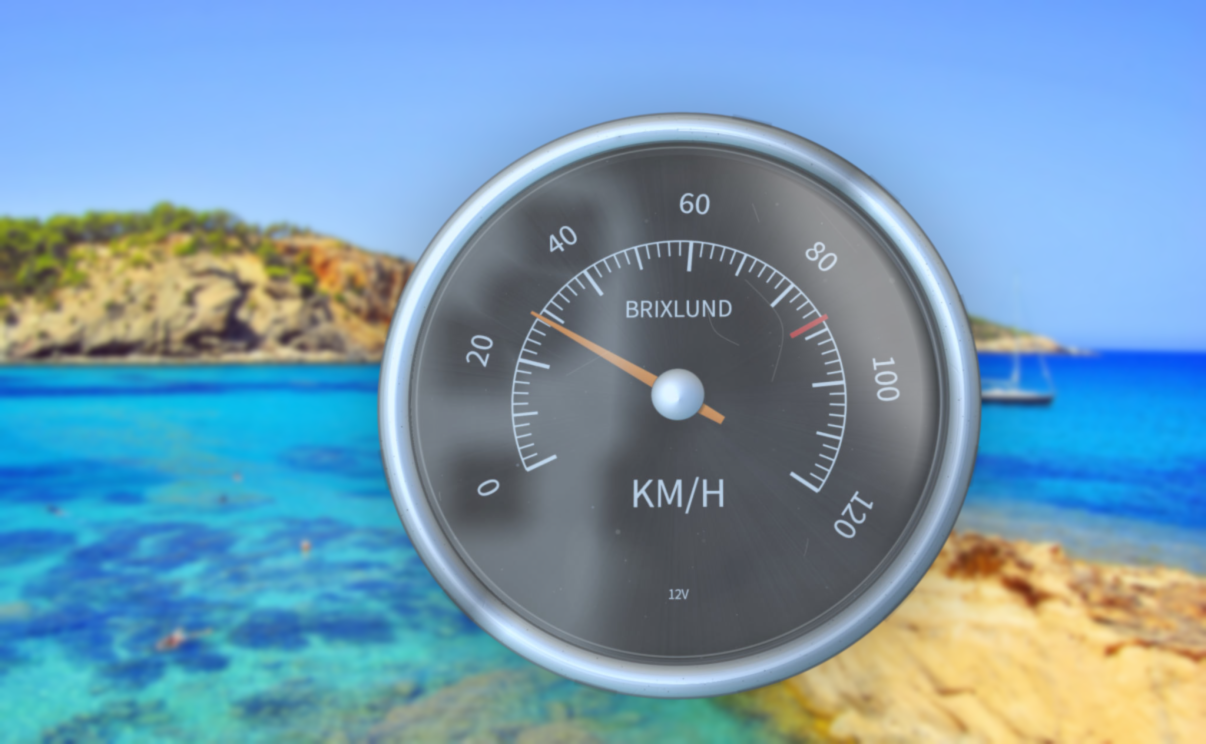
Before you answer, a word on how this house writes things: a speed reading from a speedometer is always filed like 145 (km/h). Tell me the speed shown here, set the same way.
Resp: 28 (km/h)
